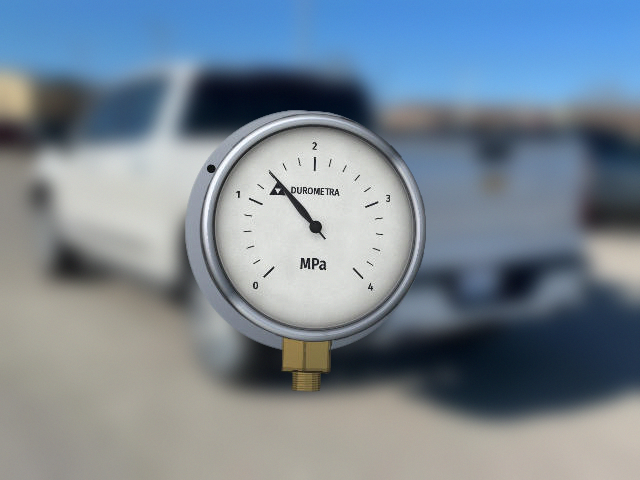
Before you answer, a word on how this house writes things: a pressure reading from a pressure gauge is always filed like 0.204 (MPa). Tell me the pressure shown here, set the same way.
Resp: 1.4 (MPa)
